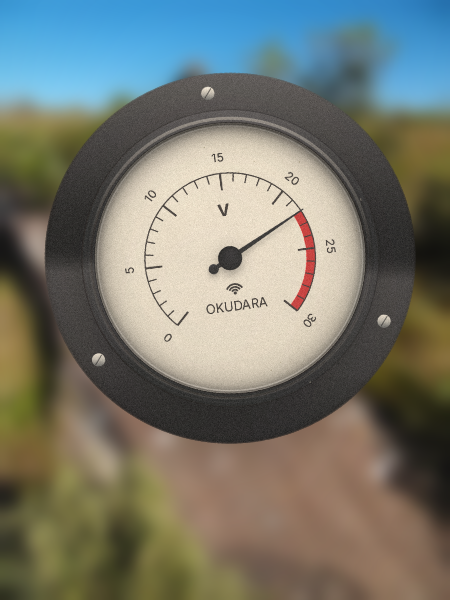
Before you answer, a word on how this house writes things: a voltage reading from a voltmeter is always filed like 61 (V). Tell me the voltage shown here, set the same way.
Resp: 22 (V)
